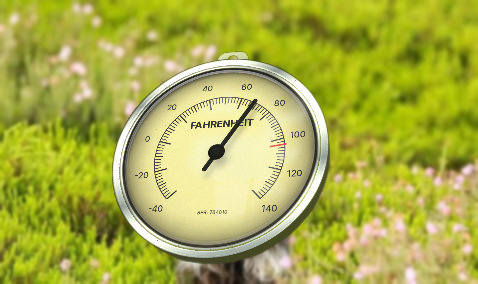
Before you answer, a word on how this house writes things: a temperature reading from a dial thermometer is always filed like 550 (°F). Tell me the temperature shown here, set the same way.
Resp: 70 (°F)
